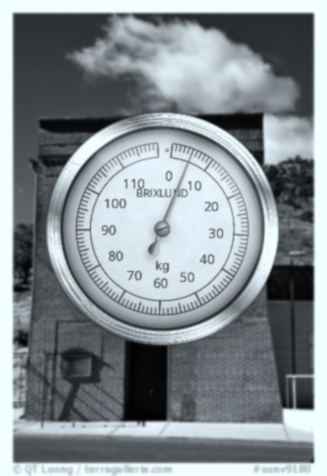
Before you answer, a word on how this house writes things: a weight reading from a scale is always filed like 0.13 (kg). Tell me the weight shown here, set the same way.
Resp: 5 (kg)
